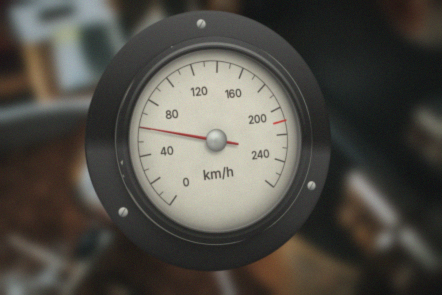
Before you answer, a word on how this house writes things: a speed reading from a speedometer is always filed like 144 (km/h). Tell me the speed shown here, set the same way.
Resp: 60 (km/h)
